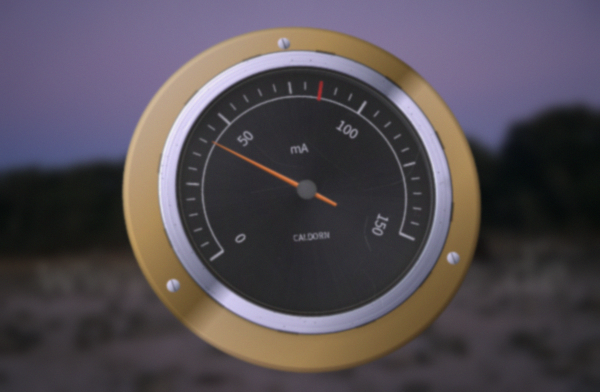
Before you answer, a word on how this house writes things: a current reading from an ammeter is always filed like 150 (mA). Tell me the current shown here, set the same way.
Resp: 40 (mA)
